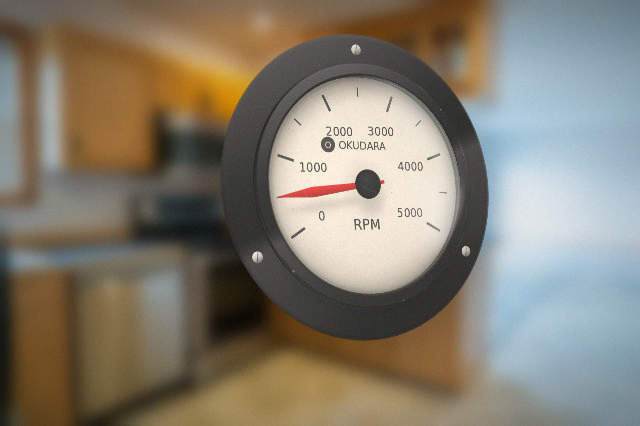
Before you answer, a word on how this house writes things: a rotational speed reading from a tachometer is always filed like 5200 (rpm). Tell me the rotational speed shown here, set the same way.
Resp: 500 (rpm)
